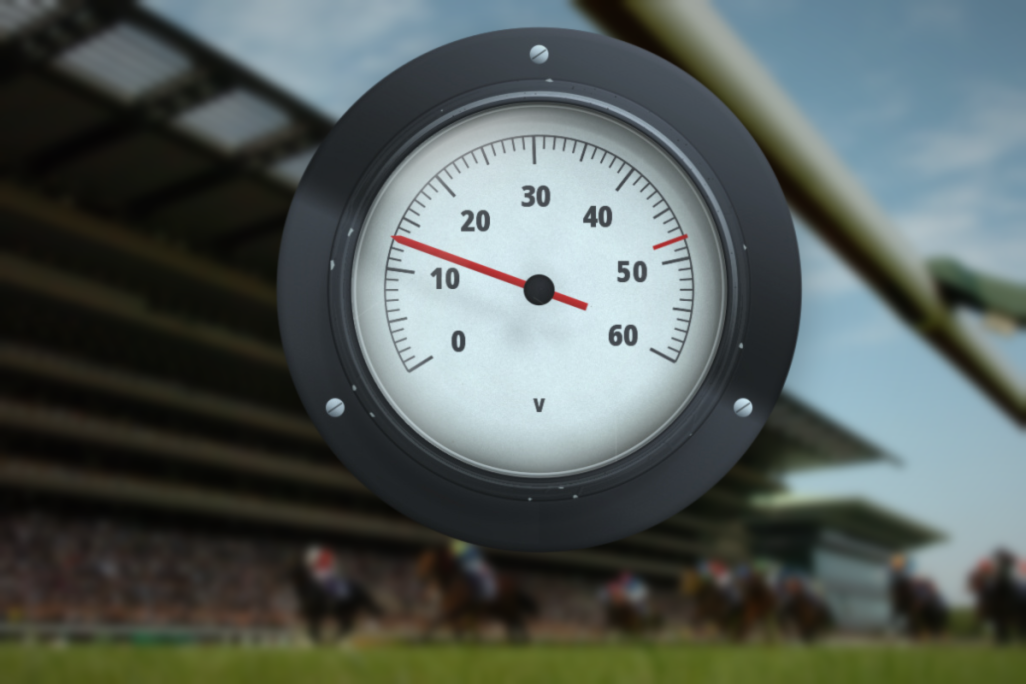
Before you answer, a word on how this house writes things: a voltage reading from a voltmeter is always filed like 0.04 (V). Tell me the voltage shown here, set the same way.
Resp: 13 (V)
